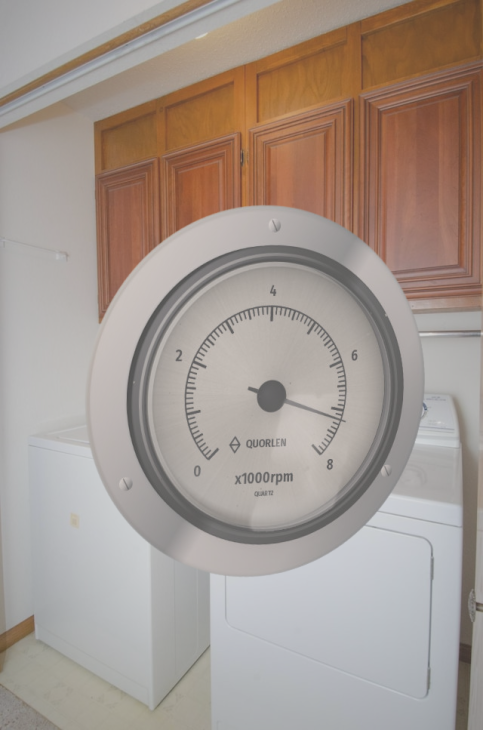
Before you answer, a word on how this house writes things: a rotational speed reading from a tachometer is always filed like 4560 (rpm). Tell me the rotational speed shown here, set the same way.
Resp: 7200 (rpm)
